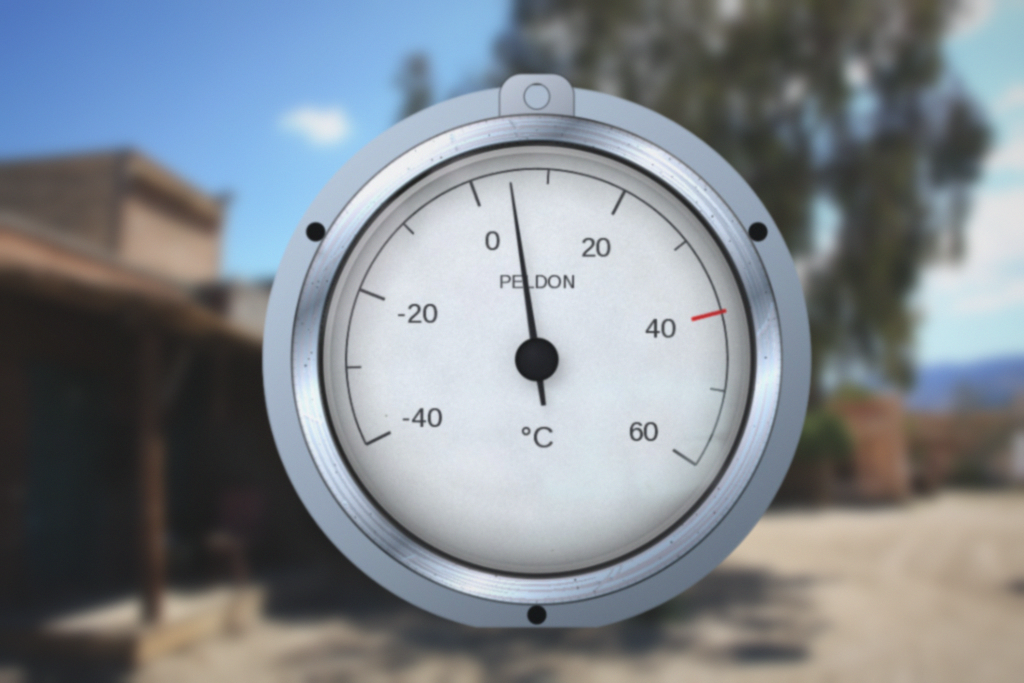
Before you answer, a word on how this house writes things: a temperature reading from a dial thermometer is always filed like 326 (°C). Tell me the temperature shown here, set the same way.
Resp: 5 (°C)
